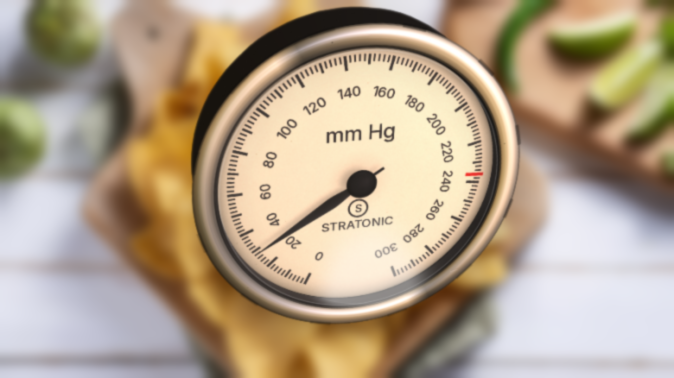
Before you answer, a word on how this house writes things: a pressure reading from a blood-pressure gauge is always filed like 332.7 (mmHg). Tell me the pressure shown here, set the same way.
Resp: 30 (mmHg)
